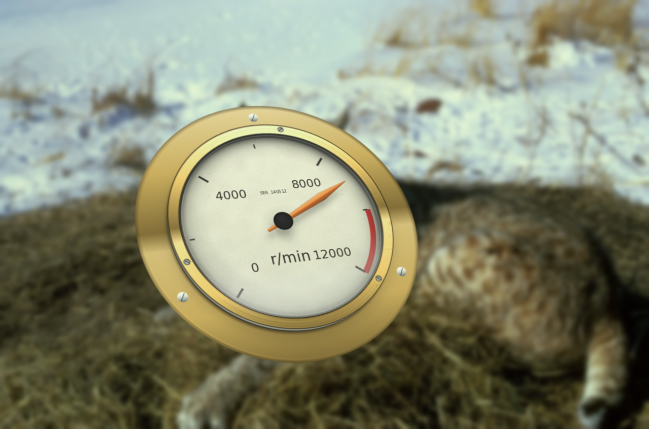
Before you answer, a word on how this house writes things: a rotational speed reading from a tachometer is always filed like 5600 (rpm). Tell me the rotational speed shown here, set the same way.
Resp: 9000 (rpm)
